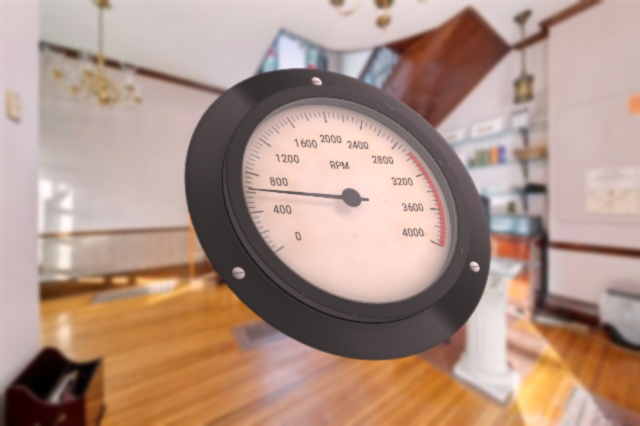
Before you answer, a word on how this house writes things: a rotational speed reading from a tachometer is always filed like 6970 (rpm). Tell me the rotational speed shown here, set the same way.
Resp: 600 (rpm)
